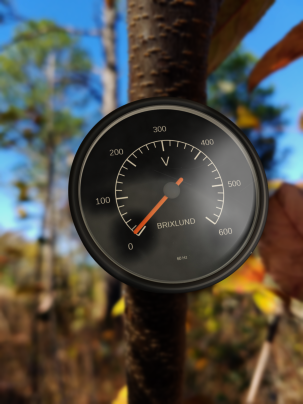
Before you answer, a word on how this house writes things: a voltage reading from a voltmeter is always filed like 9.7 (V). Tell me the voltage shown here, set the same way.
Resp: 10 (V)
